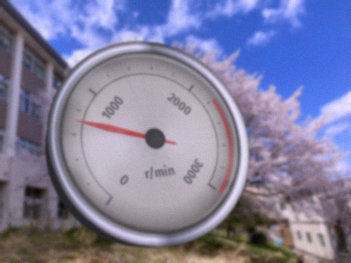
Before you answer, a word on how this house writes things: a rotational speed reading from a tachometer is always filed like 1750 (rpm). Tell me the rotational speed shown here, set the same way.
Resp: 700 (rpm)
